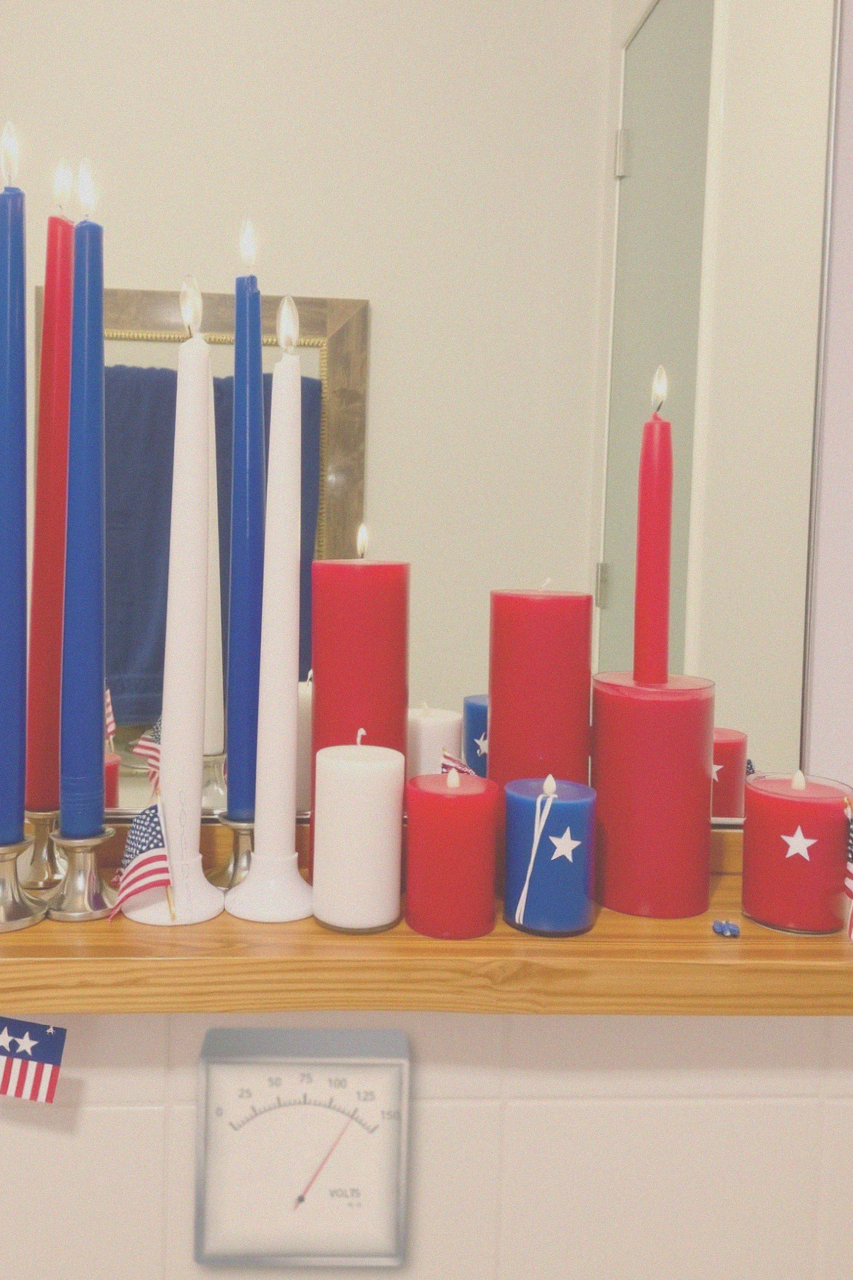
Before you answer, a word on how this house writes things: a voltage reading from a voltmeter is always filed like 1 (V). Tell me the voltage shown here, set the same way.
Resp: 125 (V)
